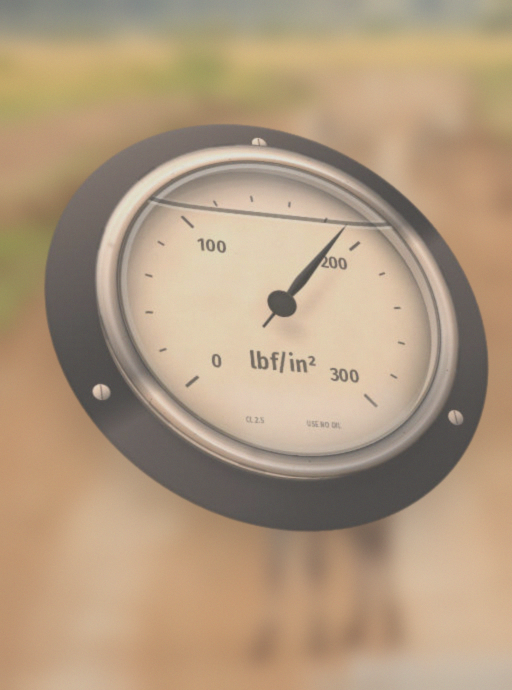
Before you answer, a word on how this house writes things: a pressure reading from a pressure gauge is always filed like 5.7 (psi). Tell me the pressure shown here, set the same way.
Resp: 190 (psi)
